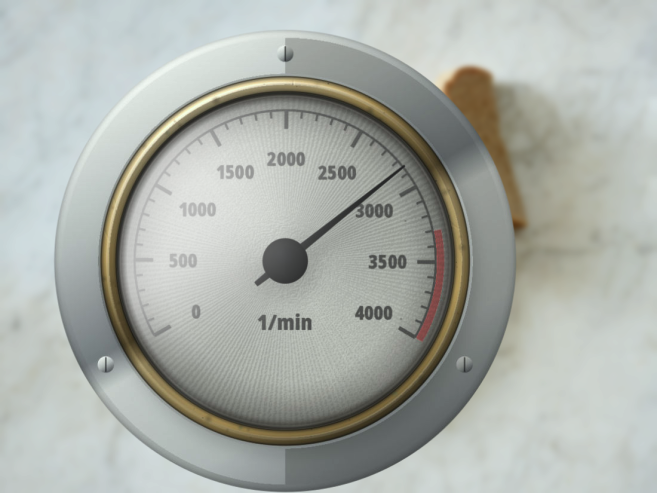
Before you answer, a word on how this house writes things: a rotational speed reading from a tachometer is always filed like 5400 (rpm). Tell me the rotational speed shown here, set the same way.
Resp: 2850 (rpm)
